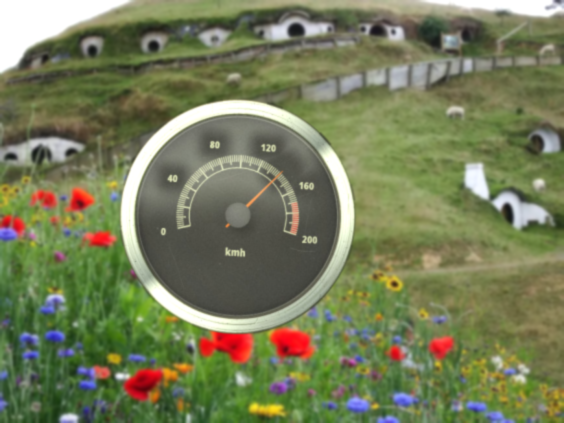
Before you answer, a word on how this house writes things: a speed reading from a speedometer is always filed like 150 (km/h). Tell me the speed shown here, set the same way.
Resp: 140 (km/h)
